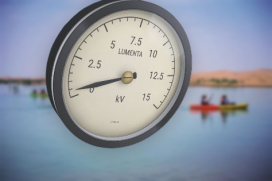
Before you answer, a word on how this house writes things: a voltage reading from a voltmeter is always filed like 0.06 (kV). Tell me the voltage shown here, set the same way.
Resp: 0.5 (kV)
